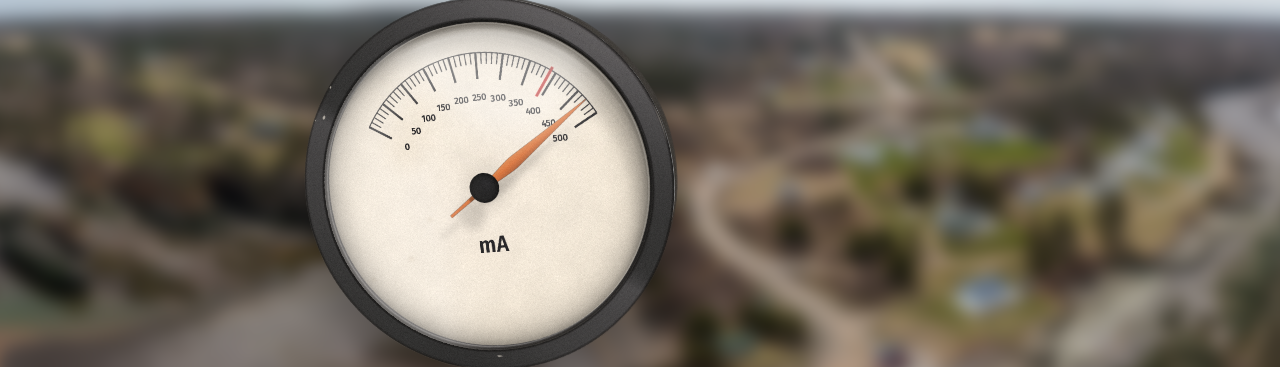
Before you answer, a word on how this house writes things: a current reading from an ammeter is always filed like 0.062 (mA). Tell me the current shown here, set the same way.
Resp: 470 (mA)
